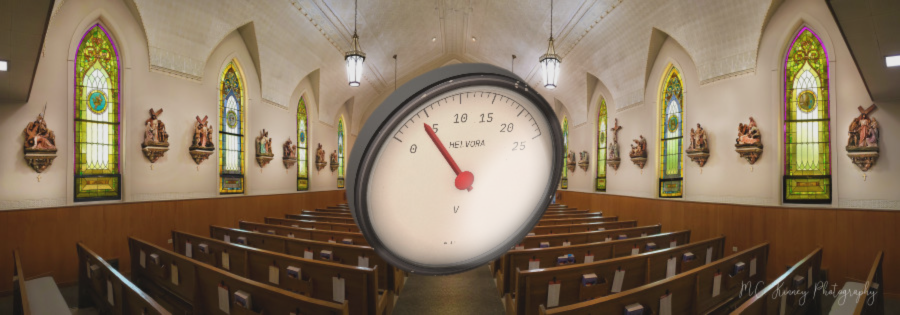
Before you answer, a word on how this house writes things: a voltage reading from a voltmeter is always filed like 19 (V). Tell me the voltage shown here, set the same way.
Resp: 4 (V)
